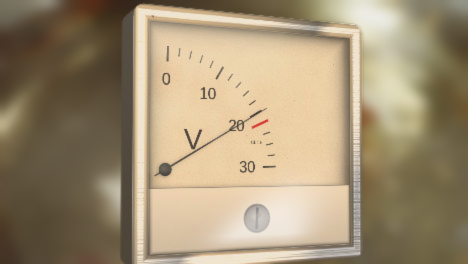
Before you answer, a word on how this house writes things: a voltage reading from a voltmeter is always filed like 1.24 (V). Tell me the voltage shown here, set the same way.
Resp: 20 (V)
